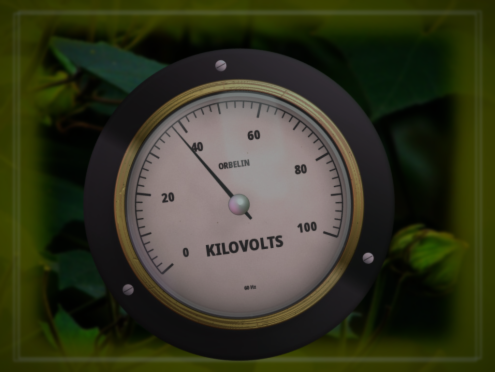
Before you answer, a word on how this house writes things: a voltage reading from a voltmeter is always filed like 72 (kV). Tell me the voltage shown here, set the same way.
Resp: 38 (kV)
